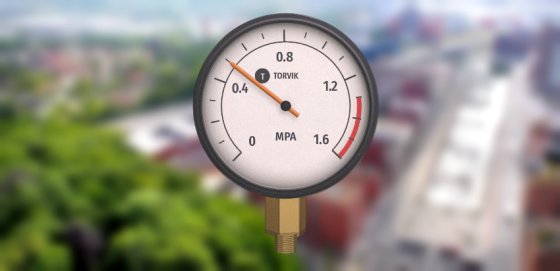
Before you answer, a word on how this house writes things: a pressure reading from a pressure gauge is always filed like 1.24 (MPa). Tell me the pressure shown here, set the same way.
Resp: 0.5 (MPa)
